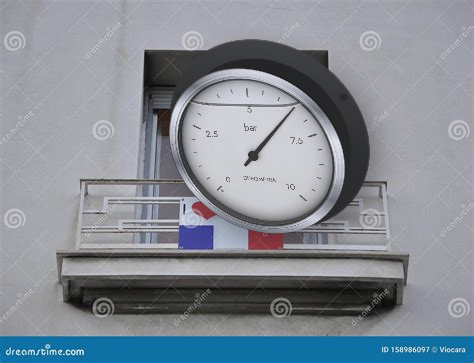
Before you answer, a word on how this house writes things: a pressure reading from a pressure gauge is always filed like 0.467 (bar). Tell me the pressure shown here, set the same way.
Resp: 6.5 (bar)
